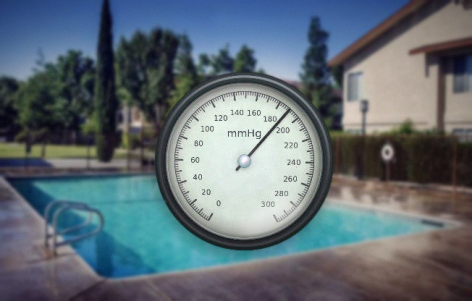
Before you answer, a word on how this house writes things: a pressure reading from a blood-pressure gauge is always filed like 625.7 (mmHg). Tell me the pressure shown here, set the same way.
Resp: 190 (mmHg)
